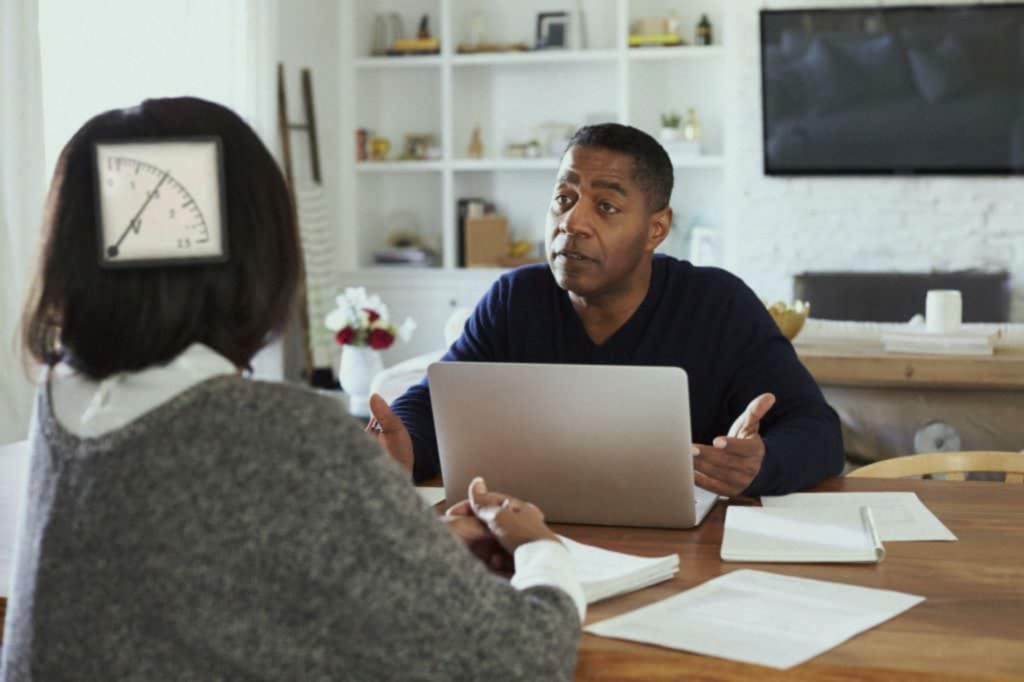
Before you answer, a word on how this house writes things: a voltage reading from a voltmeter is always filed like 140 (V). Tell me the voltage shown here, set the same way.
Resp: 1.5 (V)
